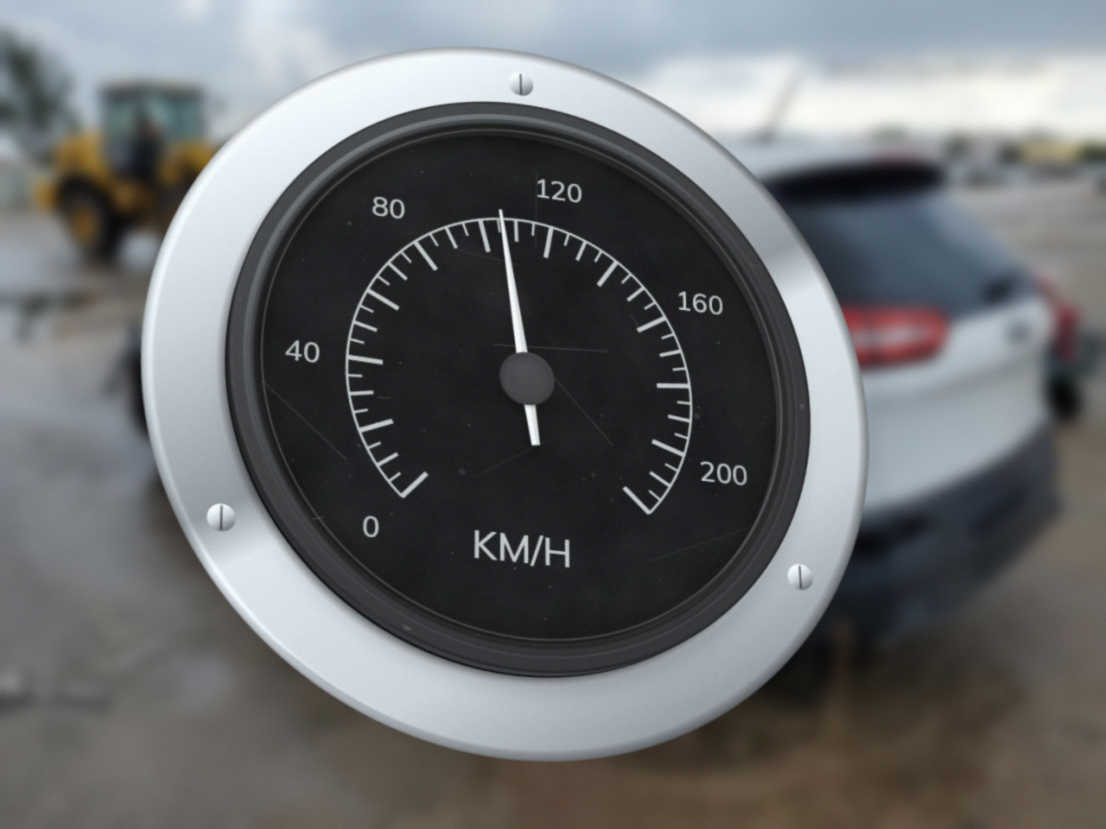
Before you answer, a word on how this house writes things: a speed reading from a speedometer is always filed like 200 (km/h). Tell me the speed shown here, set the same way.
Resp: 105 (km/h)
